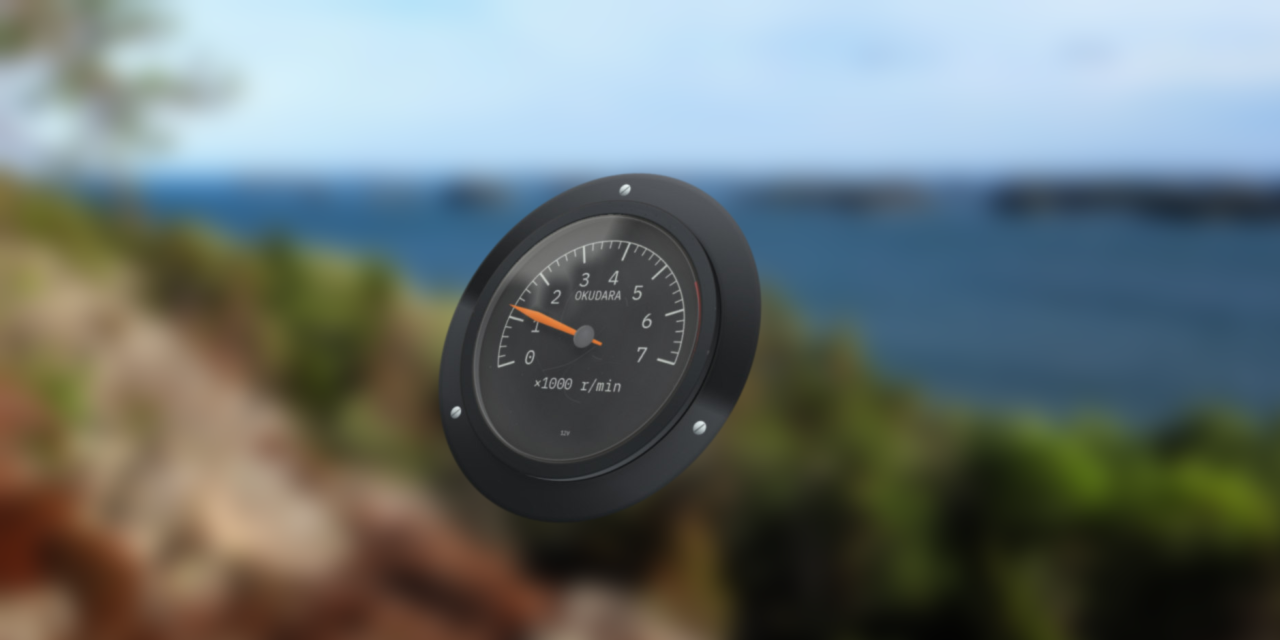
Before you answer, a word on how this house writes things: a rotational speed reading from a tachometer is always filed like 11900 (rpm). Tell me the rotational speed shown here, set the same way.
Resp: 1200 (rpm)
